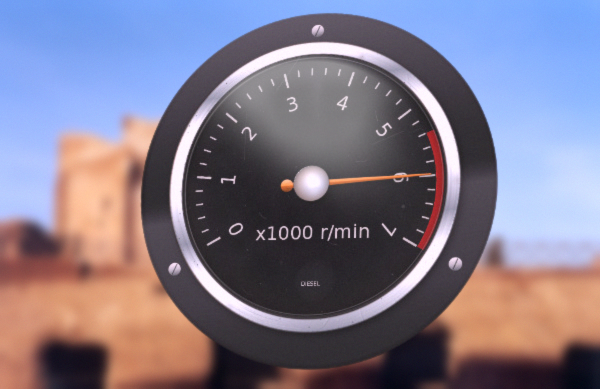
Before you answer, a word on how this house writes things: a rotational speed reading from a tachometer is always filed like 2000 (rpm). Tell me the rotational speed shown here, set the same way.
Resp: 6000 (rpm)
